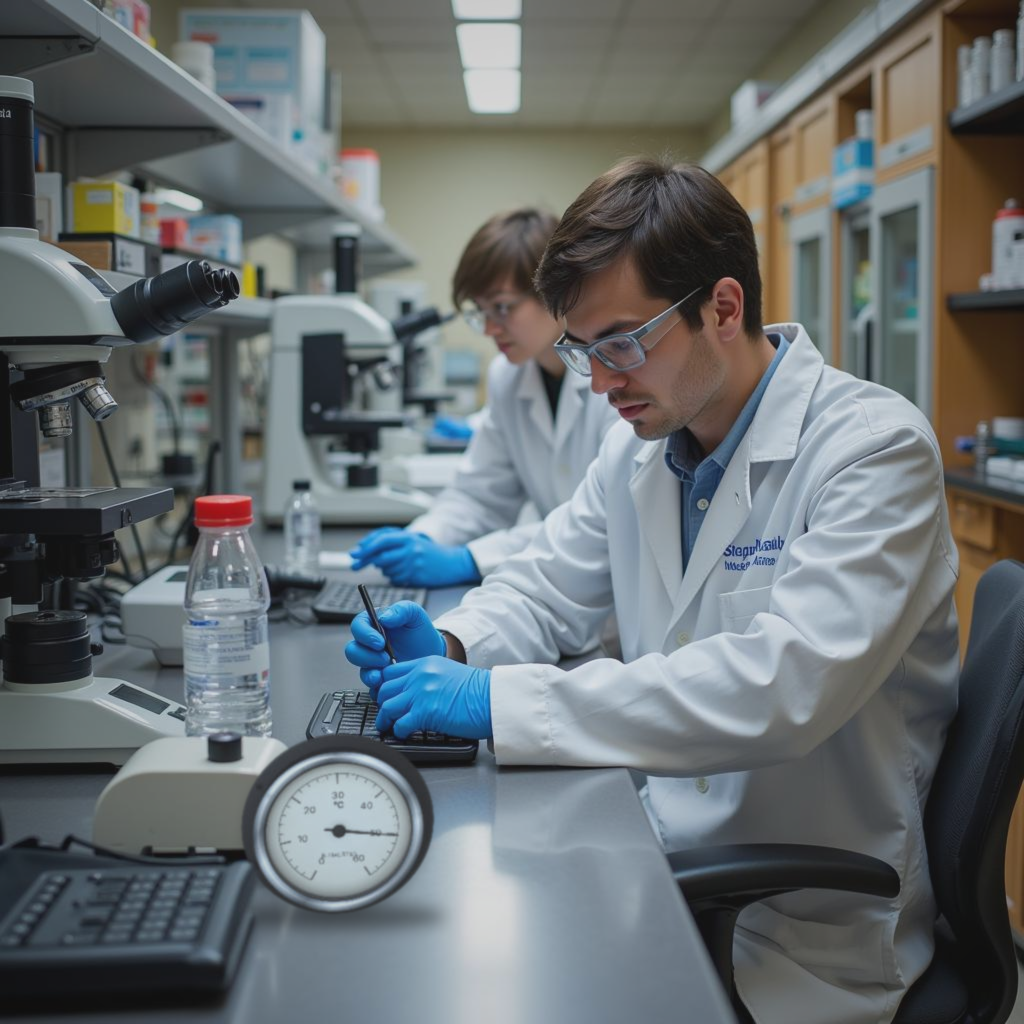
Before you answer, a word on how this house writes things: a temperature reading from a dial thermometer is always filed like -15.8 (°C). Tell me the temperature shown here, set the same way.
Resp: 50 (°C)
